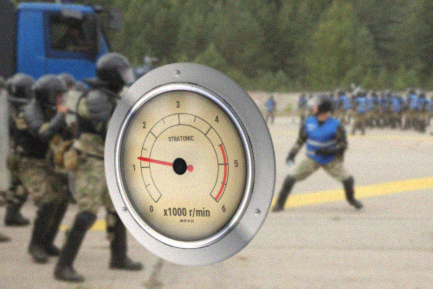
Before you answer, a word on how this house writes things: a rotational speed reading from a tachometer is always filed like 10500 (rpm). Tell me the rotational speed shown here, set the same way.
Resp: 1250 (rpm)
